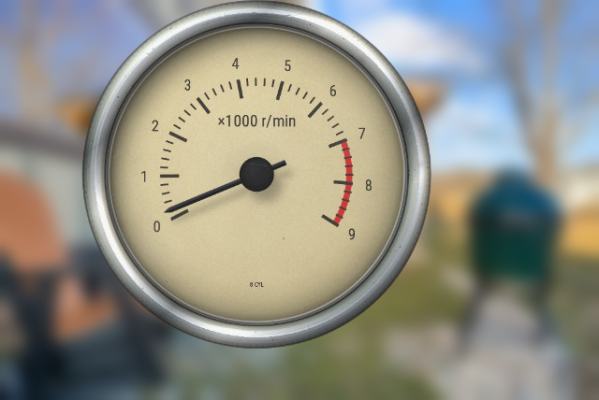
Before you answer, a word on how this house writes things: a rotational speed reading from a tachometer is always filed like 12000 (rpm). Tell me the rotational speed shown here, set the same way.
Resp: 200 (rpm)
